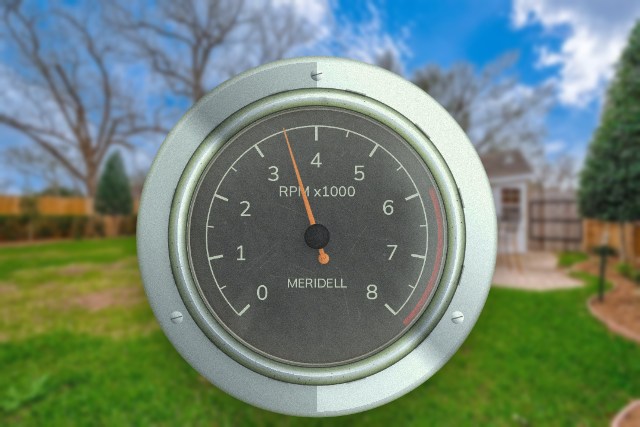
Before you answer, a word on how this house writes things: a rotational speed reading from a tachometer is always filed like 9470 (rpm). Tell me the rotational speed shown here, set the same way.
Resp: 3500 (rpm)
